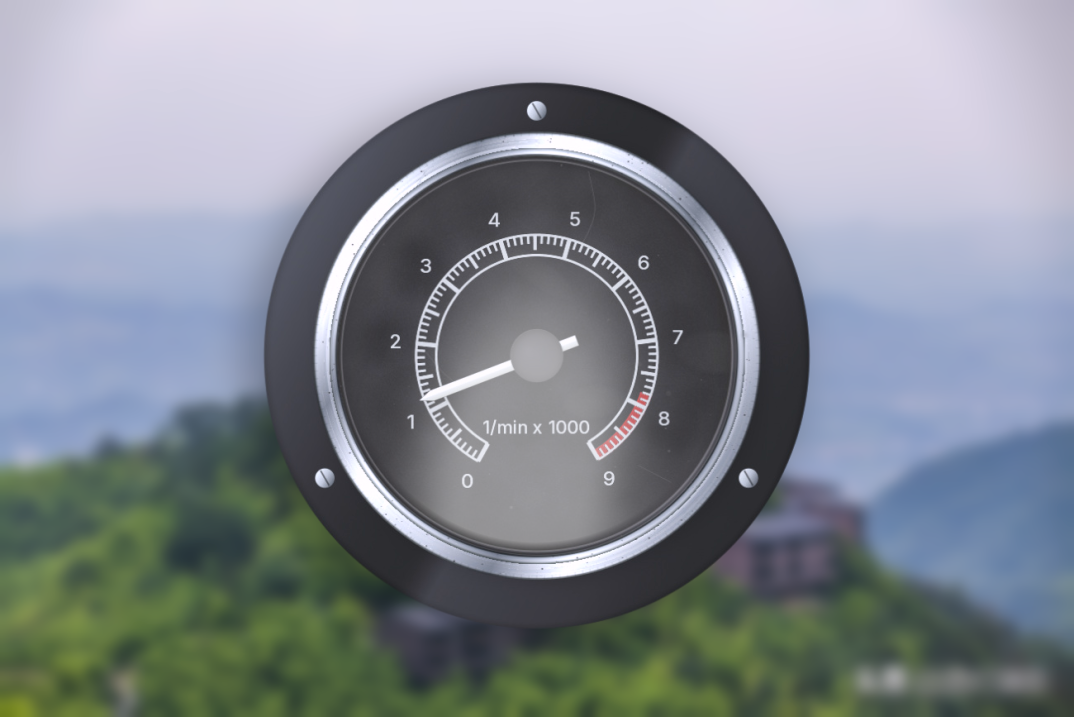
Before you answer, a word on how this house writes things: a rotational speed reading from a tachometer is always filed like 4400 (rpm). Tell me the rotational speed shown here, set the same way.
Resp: 1200 (rpm)
